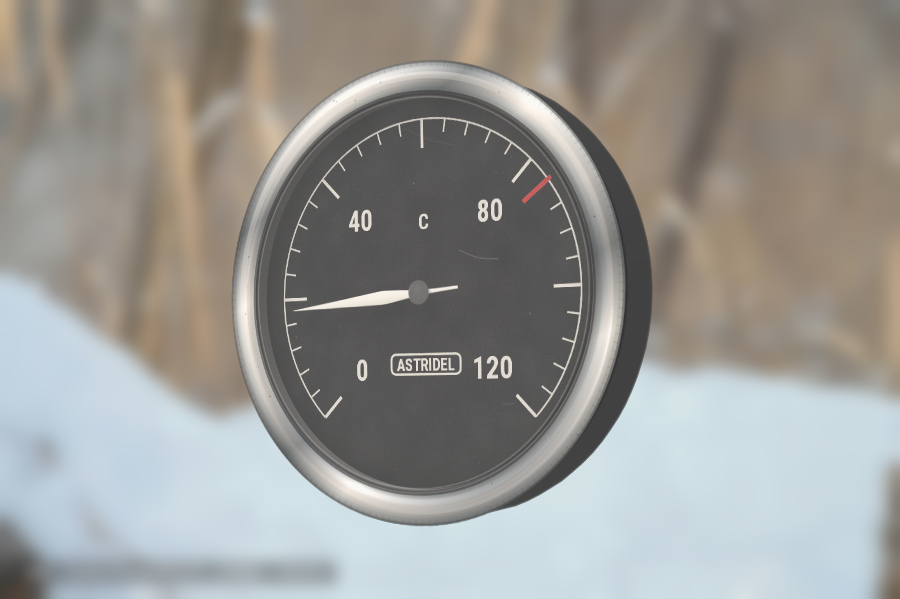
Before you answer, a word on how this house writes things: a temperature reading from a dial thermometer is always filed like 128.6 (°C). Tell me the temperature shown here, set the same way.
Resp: 18 (°C)
